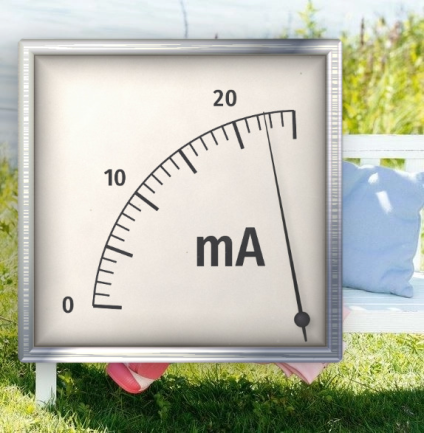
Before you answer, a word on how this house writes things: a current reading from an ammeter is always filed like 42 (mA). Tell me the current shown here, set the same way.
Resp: 22.5 (mA)
